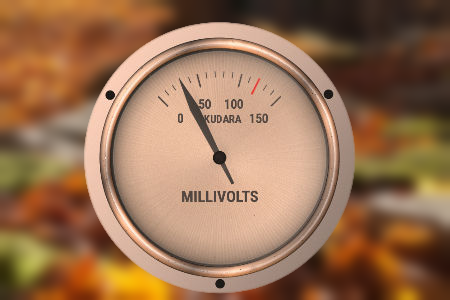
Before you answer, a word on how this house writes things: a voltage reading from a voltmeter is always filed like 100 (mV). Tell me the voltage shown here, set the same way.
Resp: 30 (mV)
